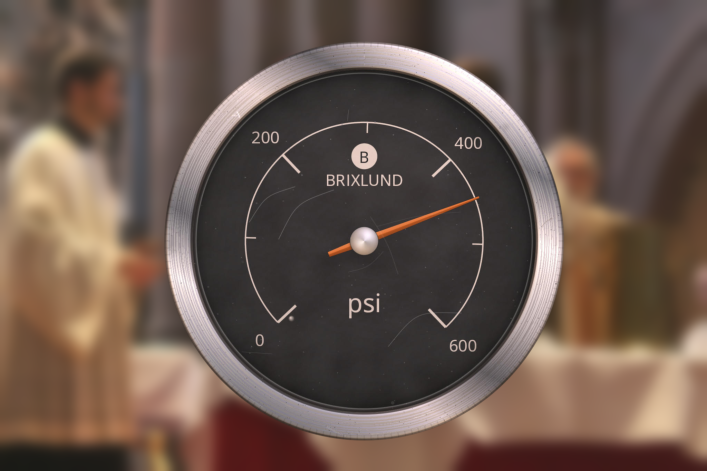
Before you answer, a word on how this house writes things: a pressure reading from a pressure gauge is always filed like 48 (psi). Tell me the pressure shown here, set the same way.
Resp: 450 (psi)
